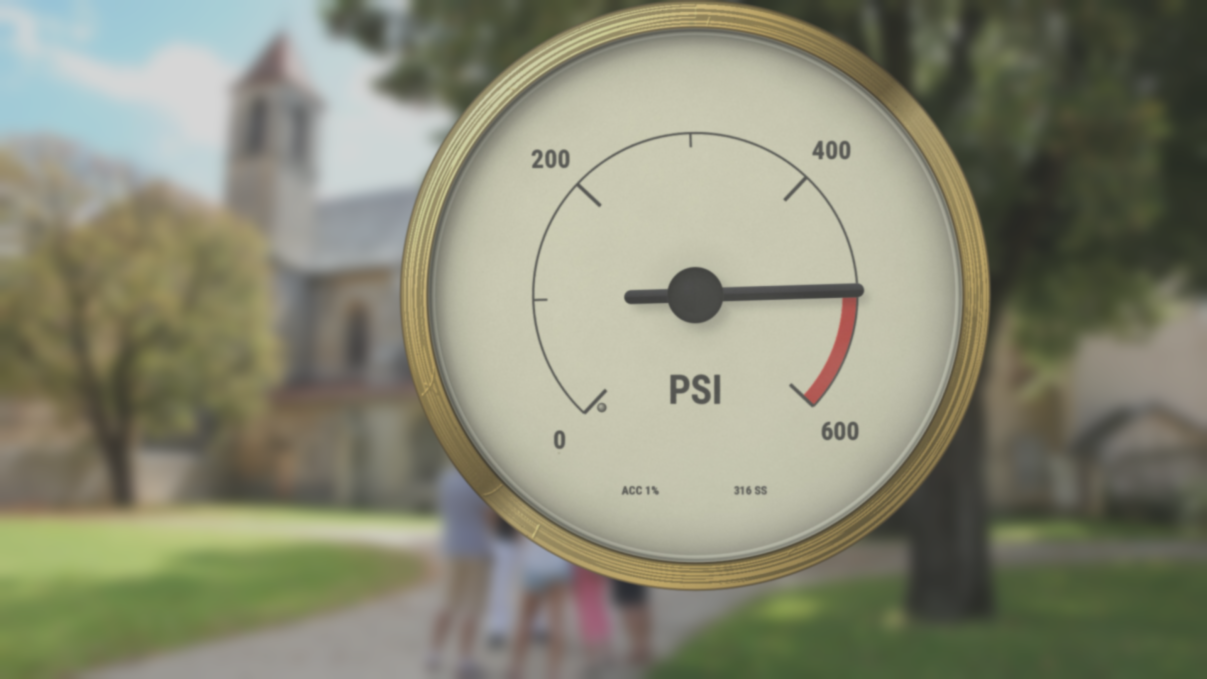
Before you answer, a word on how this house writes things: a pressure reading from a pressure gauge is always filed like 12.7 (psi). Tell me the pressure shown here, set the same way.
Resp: 500 (psi)
